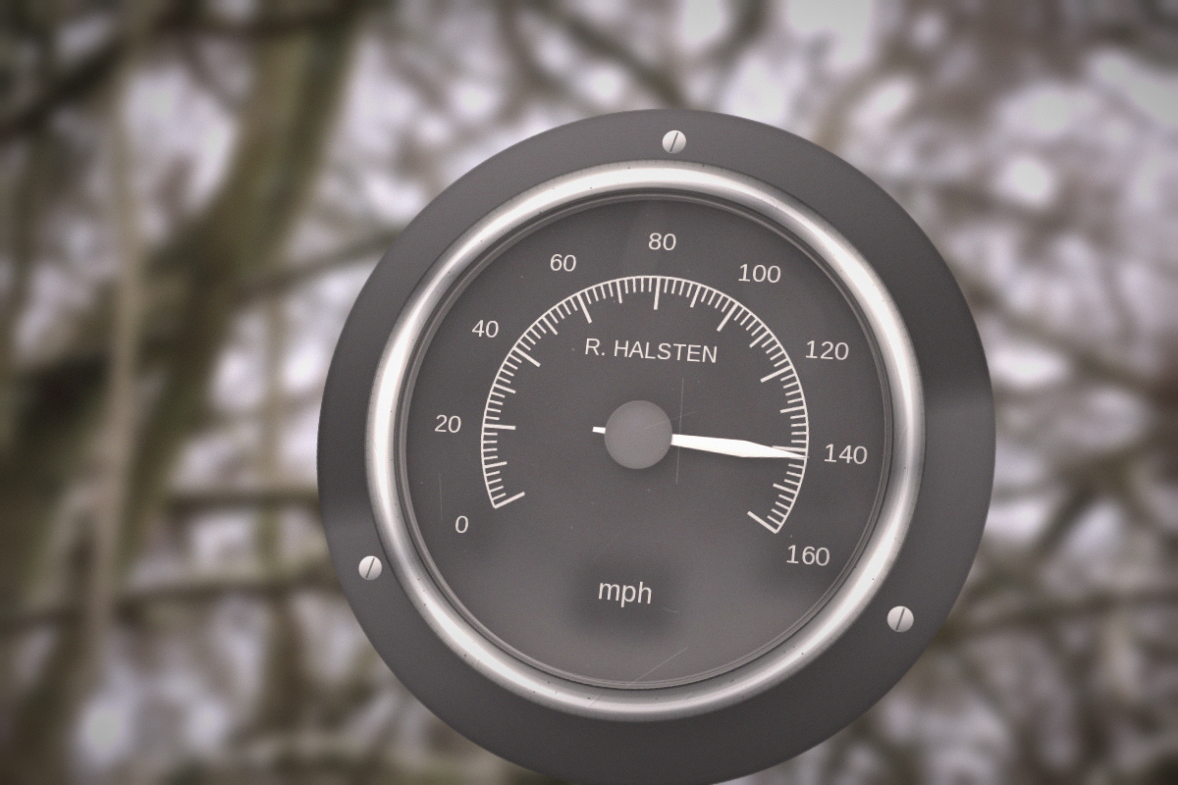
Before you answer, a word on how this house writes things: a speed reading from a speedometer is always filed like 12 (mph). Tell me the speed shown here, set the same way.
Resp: 142 (mph)
